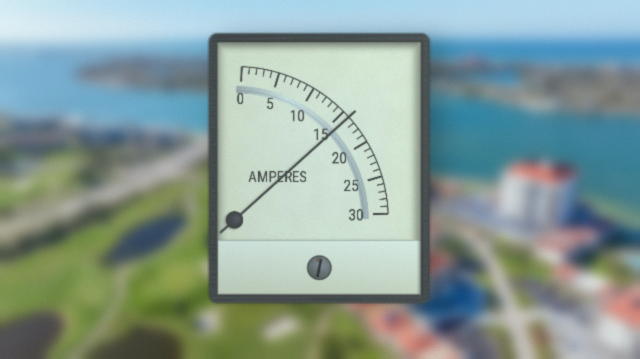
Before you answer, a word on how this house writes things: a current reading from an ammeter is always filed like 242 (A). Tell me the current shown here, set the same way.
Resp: 16 (A)
